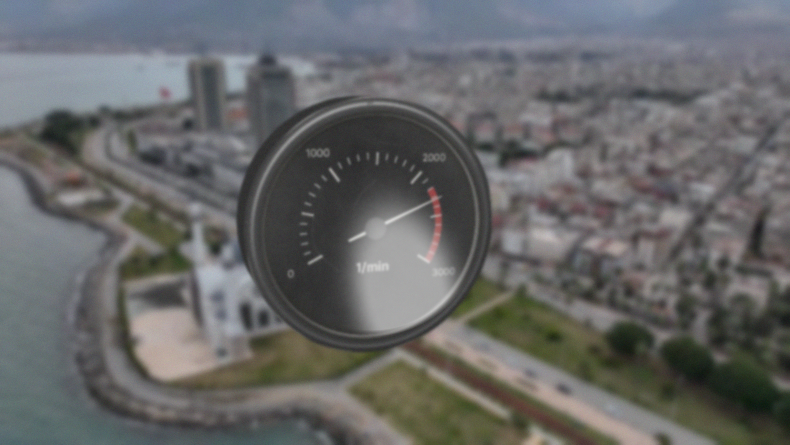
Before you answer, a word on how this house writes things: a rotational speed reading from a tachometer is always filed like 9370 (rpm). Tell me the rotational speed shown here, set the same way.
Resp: 2300 (rpm)
